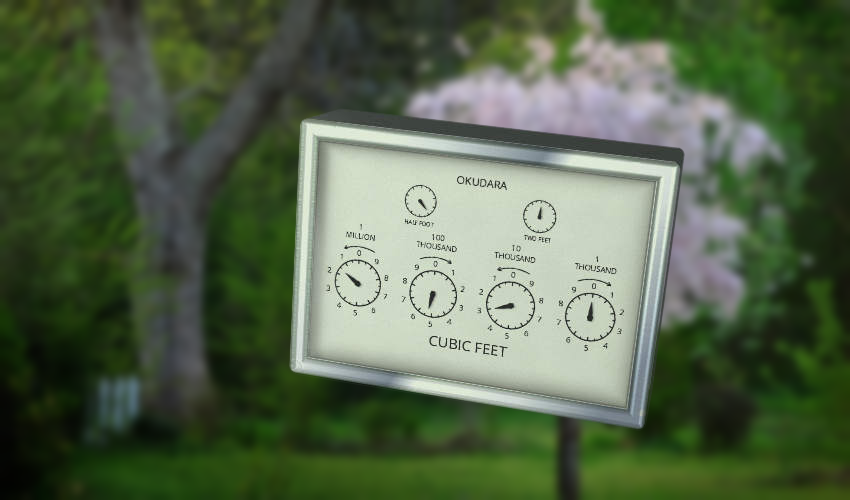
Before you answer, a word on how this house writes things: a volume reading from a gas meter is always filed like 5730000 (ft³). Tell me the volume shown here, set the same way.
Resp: 153000 (ft³)
